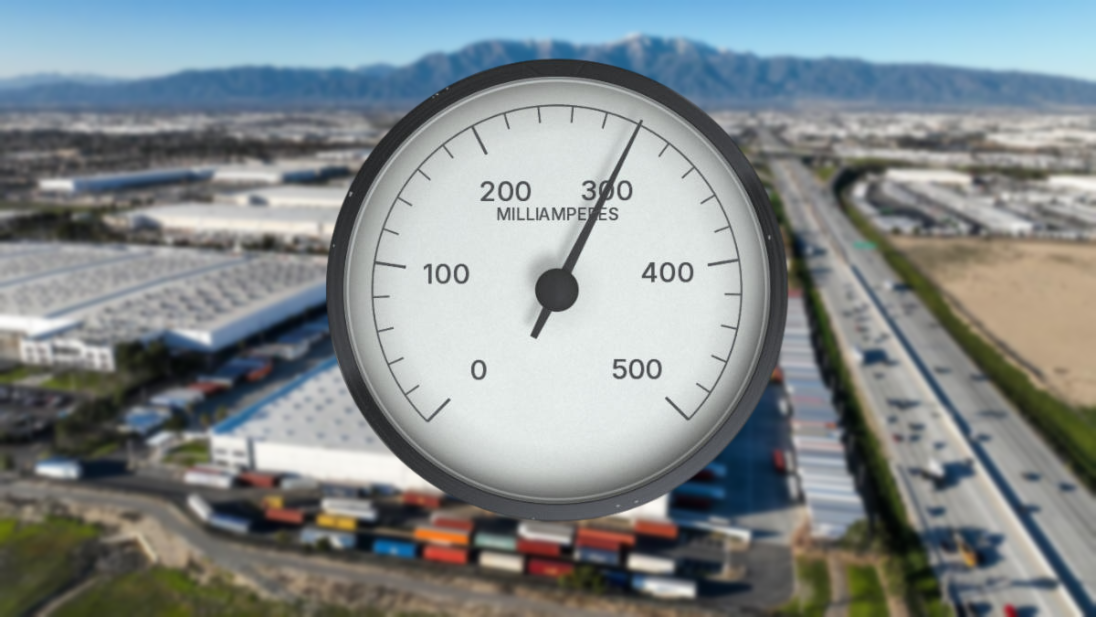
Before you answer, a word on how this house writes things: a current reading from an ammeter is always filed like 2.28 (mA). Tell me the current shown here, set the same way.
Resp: 300 (mA)
